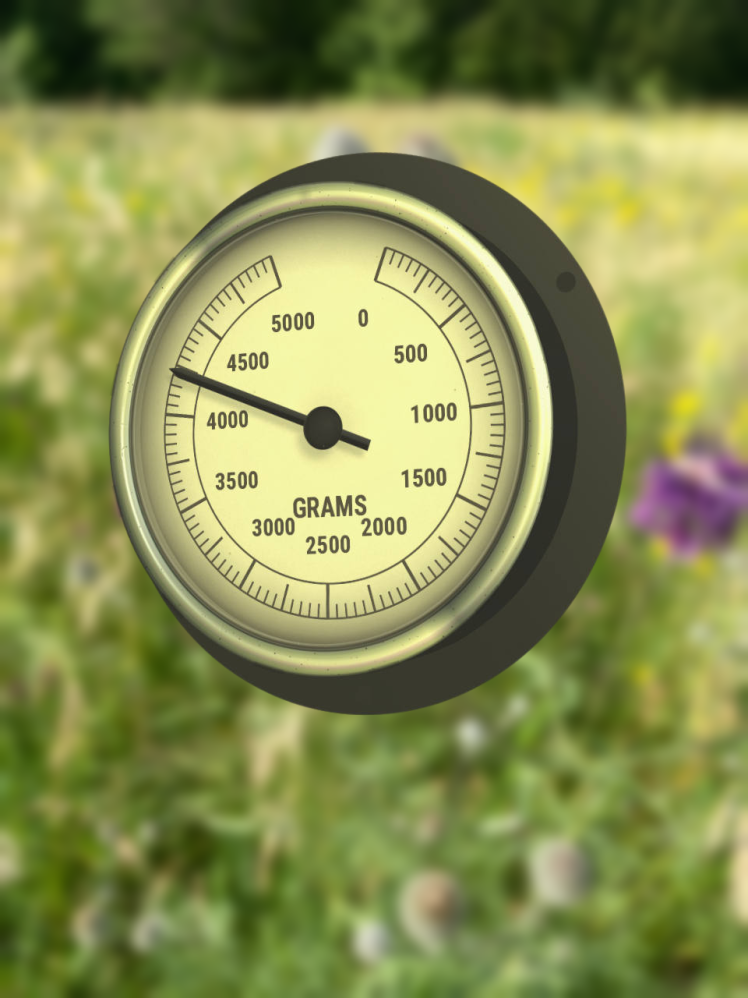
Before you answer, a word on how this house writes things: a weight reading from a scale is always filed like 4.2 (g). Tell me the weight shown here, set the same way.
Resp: 4225 (g)
